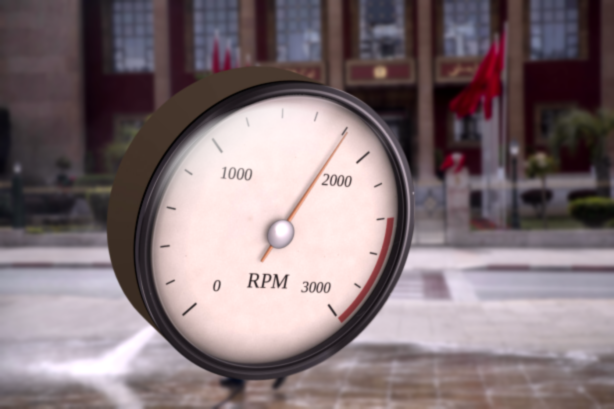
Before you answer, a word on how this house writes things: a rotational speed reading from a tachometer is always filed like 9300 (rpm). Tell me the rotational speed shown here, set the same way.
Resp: 1800 (rpm)
